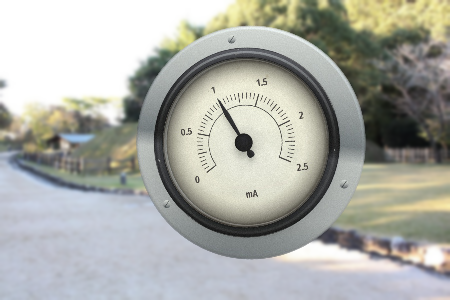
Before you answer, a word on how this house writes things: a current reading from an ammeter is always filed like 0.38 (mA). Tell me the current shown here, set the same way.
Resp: 1 (mA)
